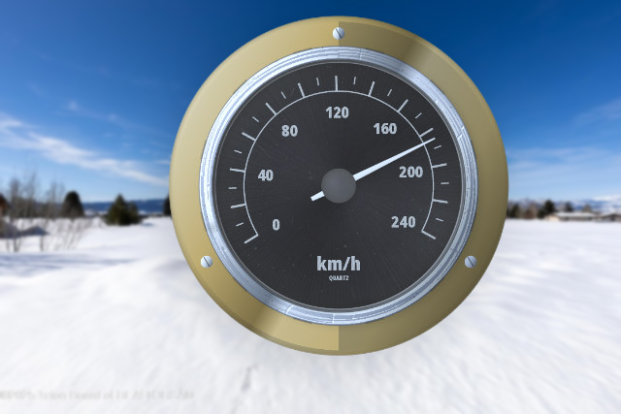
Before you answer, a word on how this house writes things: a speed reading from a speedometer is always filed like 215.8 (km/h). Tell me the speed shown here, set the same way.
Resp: 185 (km/h)
